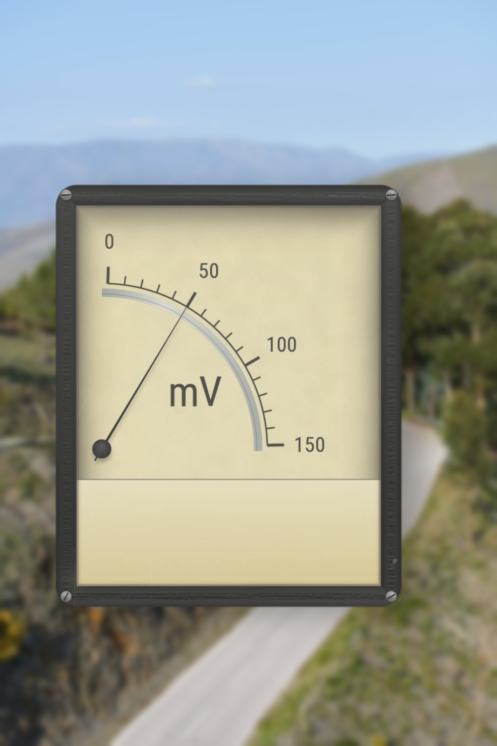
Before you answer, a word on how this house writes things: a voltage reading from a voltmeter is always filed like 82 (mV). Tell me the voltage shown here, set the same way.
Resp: 50 (mV)
